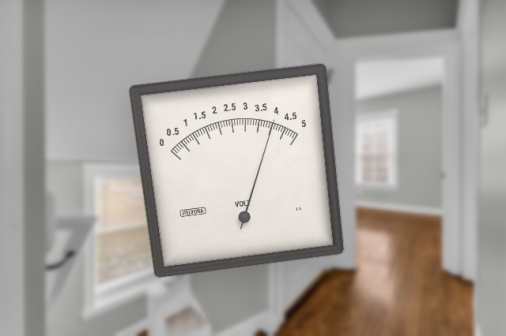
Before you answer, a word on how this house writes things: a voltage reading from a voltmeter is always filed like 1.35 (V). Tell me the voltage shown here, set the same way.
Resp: 4 (V)
